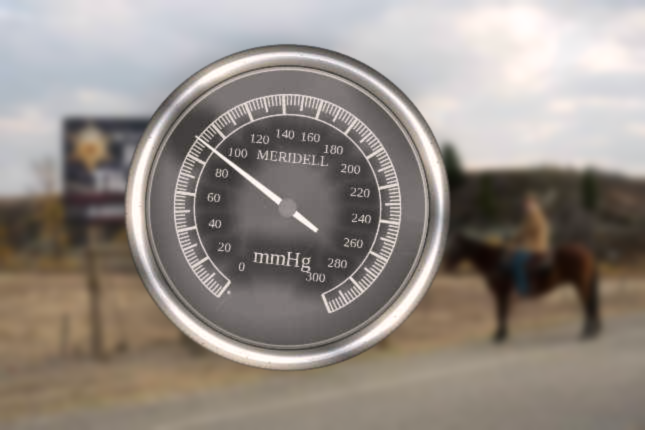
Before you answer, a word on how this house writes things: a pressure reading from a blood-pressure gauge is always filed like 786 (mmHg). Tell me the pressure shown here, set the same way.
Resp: 90 (mmHg)
